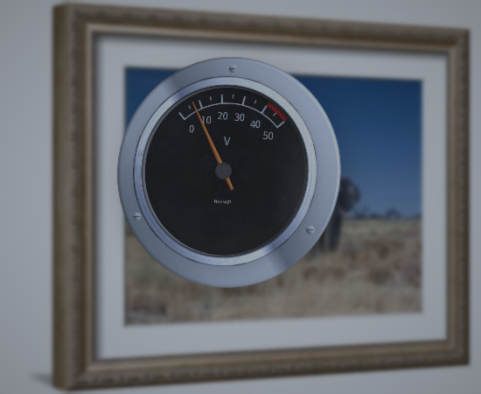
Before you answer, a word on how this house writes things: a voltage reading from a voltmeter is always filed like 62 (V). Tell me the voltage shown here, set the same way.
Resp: 7.5 (V)
